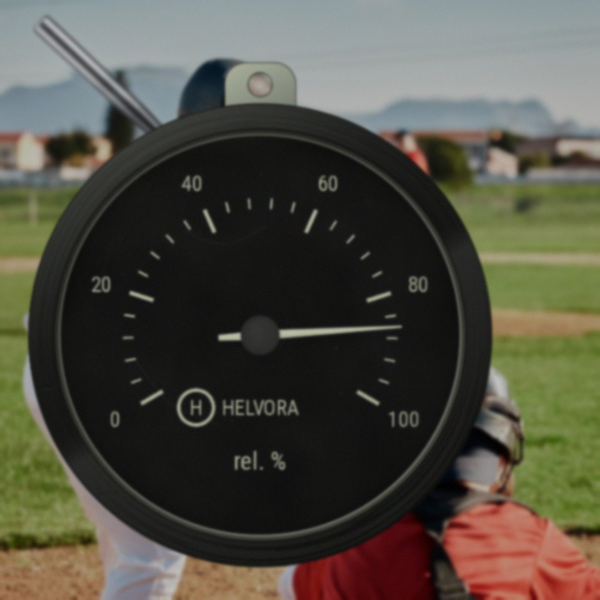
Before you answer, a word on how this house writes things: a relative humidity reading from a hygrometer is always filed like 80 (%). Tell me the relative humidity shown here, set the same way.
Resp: 86 (%)
